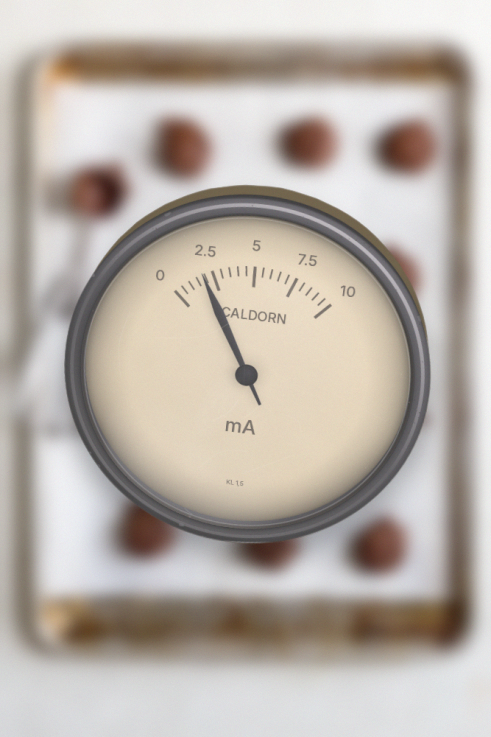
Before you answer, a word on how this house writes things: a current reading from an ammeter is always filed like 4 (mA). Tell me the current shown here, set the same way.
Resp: 2 (mA)
